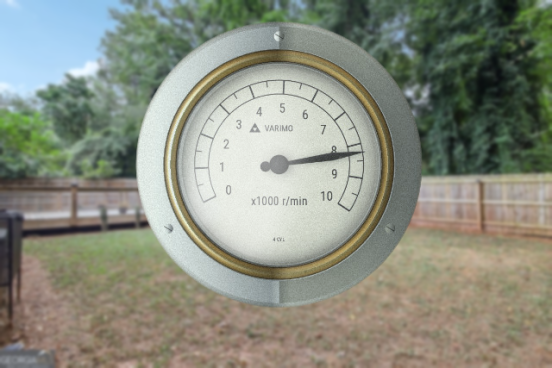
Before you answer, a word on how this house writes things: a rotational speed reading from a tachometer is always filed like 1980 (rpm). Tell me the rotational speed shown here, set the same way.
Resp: 8250 (rpm)
